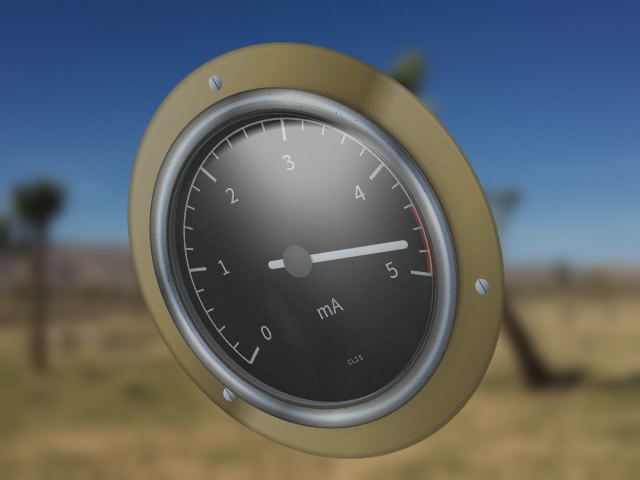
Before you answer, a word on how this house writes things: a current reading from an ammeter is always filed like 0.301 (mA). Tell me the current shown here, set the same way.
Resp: 4.7 (mA)
